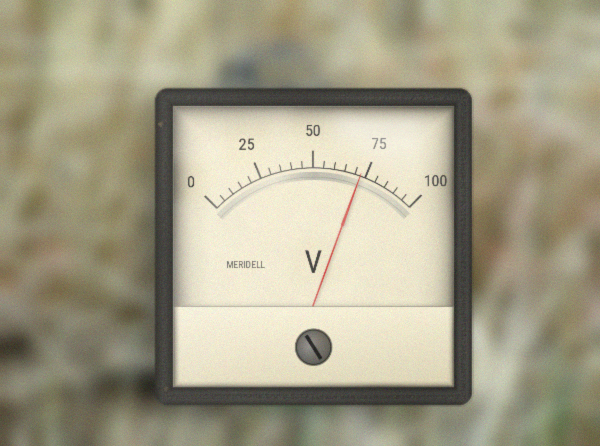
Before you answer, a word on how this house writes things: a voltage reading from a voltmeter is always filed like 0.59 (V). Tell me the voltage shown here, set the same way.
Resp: 72.5 (V)
